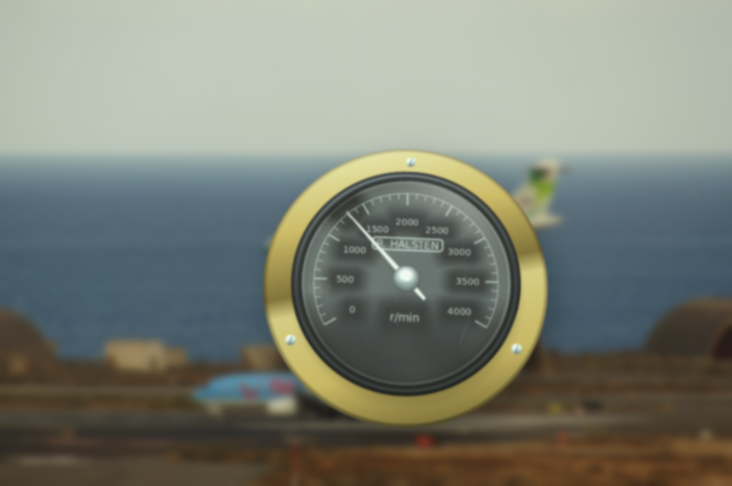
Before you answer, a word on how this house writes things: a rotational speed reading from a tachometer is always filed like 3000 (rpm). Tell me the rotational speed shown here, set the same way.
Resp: 1300 (rpm)
